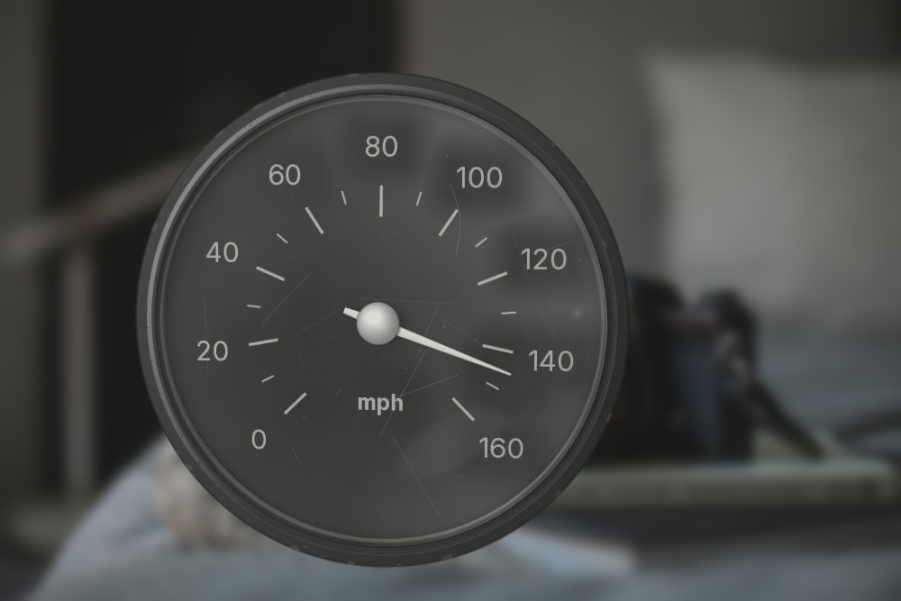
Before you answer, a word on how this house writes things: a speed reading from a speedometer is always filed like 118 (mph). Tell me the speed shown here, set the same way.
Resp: 145 (mph)
